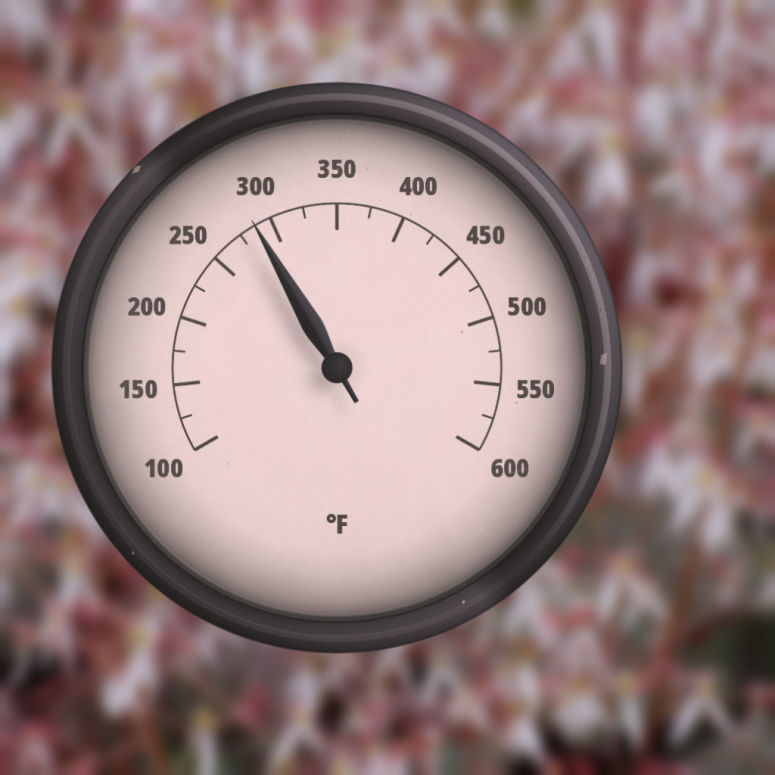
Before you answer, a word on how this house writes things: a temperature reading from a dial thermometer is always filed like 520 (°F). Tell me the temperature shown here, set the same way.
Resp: 287.5 (°F)
